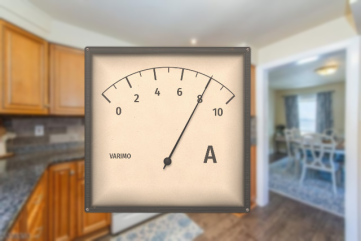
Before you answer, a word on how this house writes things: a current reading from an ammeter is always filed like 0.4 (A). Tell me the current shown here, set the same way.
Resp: 8 (A)
